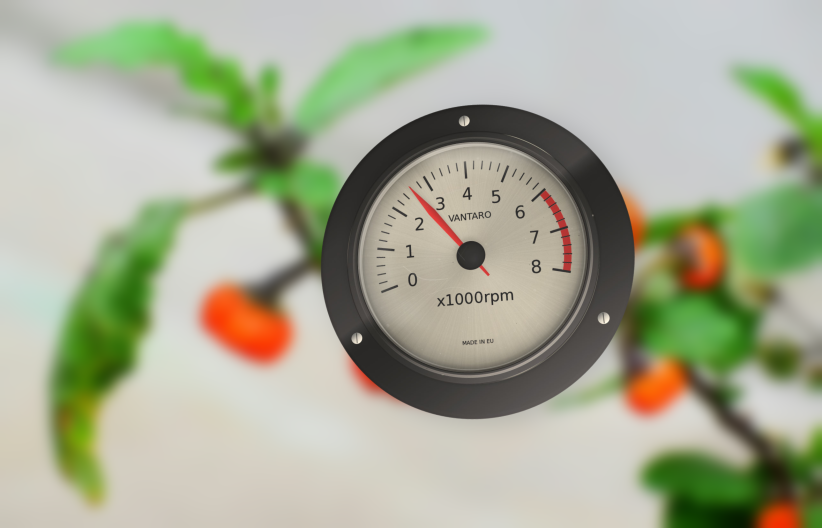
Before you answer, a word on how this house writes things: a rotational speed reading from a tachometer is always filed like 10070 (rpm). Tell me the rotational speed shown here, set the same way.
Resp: 2600 (rpm)
